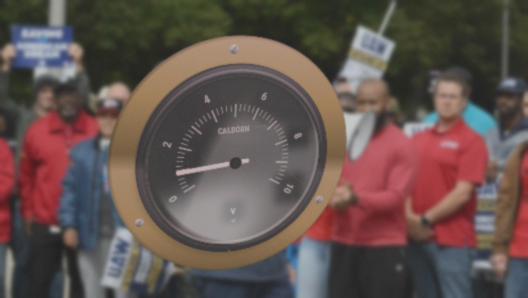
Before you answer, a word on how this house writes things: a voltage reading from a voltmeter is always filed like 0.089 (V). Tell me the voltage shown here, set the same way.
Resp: 1 (V)
